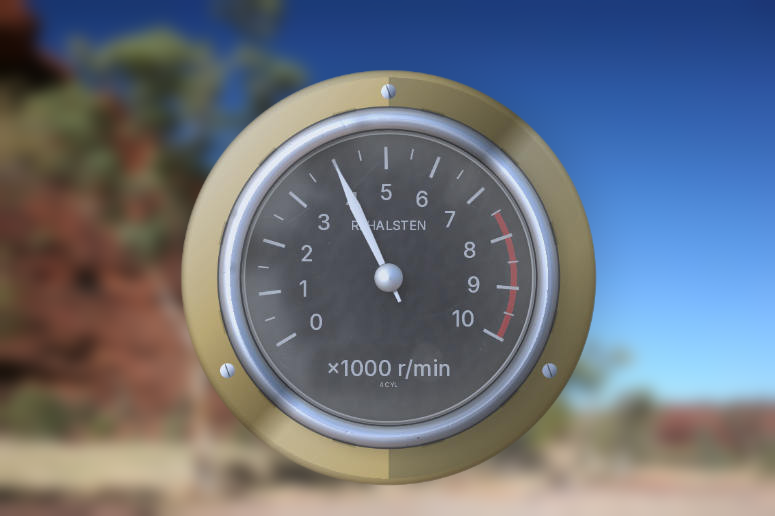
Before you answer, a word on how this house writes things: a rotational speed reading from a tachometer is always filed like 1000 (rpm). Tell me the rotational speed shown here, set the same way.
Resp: 4000 (rpm)
